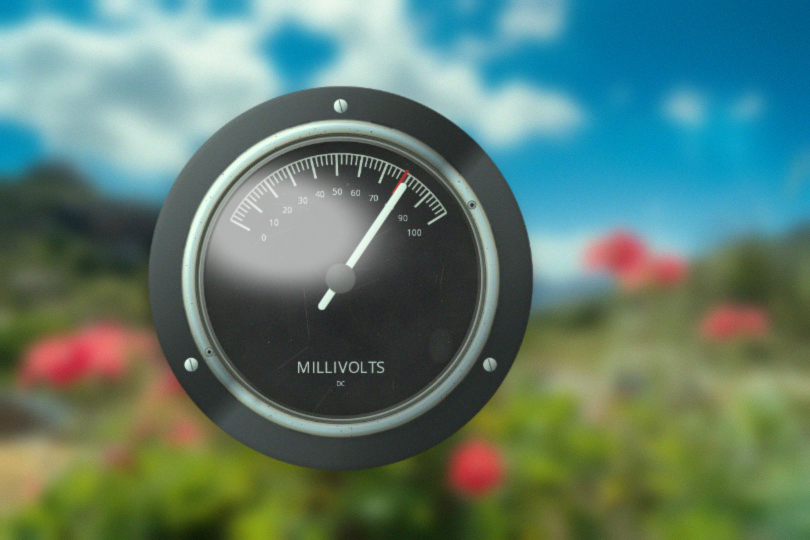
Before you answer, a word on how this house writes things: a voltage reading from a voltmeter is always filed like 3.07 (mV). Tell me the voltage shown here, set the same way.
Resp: 80 (mV)
